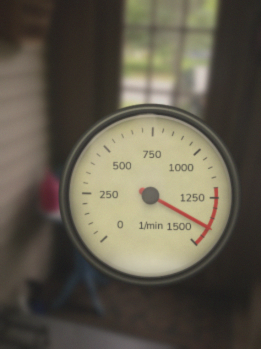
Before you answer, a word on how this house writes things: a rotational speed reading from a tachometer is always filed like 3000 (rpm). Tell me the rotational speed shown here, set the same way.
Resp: 1400 (rpm)
